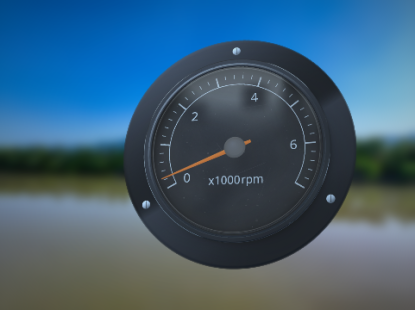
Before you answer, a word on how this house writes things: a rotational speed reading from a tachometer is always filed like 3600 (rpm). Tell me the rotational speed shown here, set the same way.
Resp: 200 (rpm)
